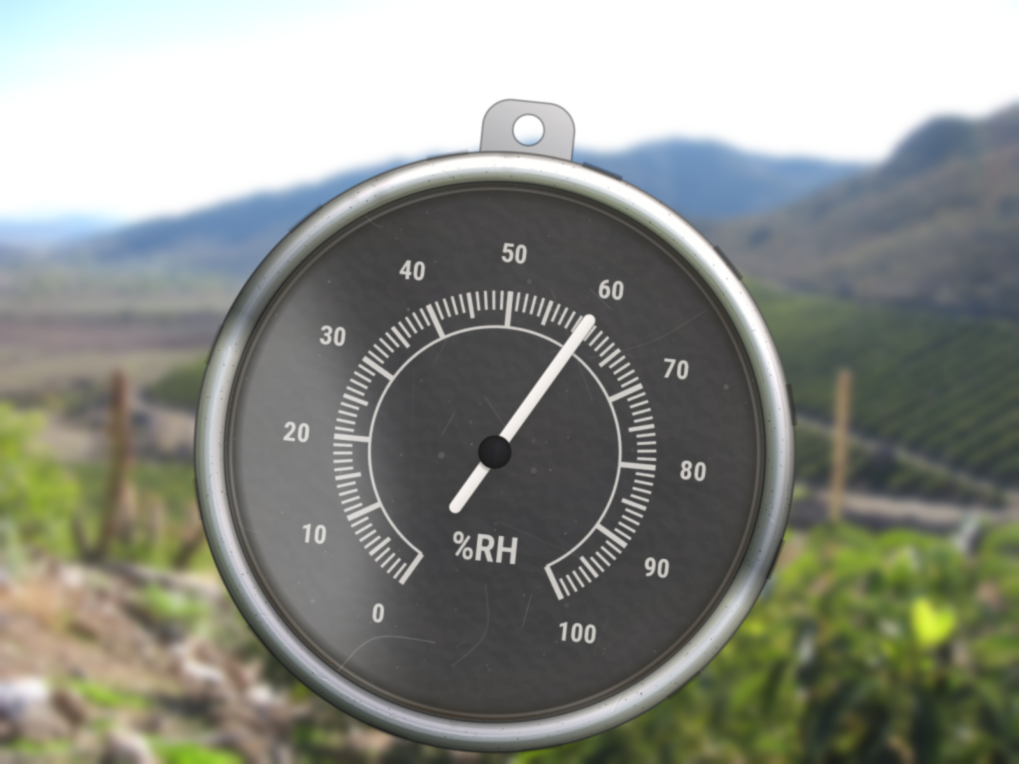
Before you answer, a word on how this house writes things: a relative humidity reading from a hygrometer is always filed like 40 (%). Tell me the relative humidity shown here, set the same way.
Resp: 60 (%)
